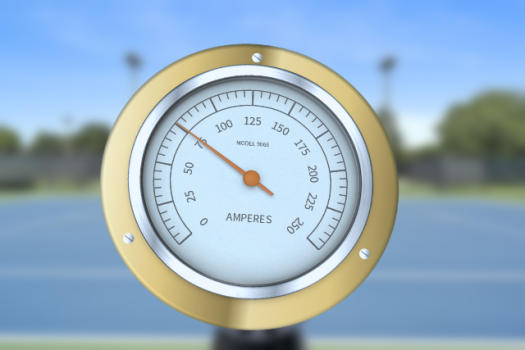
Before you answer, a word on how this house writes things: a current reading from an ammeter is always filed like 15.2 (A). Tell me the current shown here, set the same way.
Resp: 75 (A)
